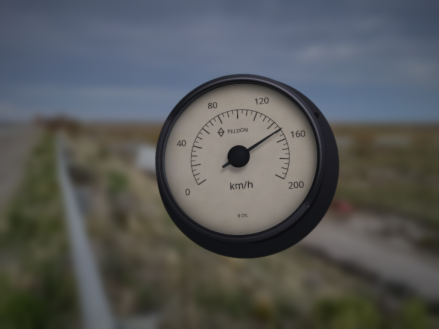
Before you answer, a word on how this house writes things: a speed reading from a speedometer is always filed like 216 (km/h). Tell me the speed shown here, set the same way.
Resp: 150 (km/h)
